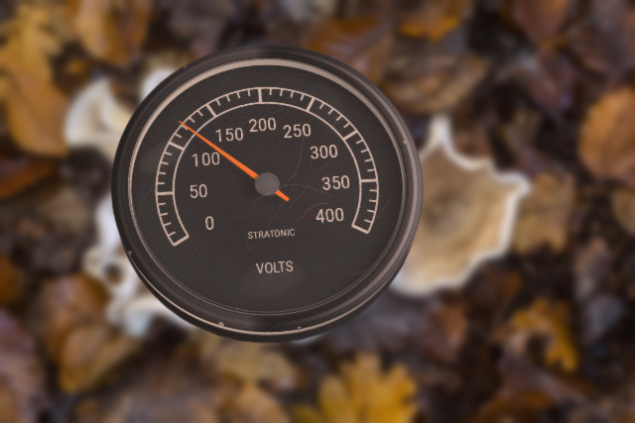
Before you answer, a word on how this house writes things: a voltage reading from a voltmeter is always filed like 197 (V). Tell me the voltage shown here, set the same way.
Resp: 120 (V)
